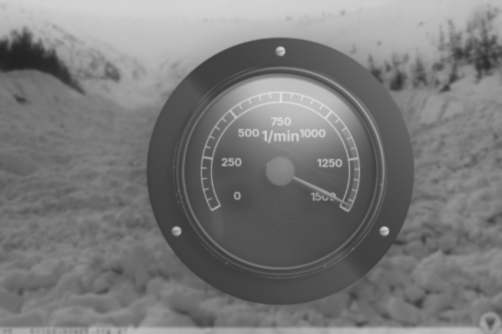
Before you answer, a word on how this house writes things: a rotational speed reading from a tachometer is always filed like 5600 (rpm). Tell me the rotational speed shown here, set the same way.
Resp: 1475 (rpm)
